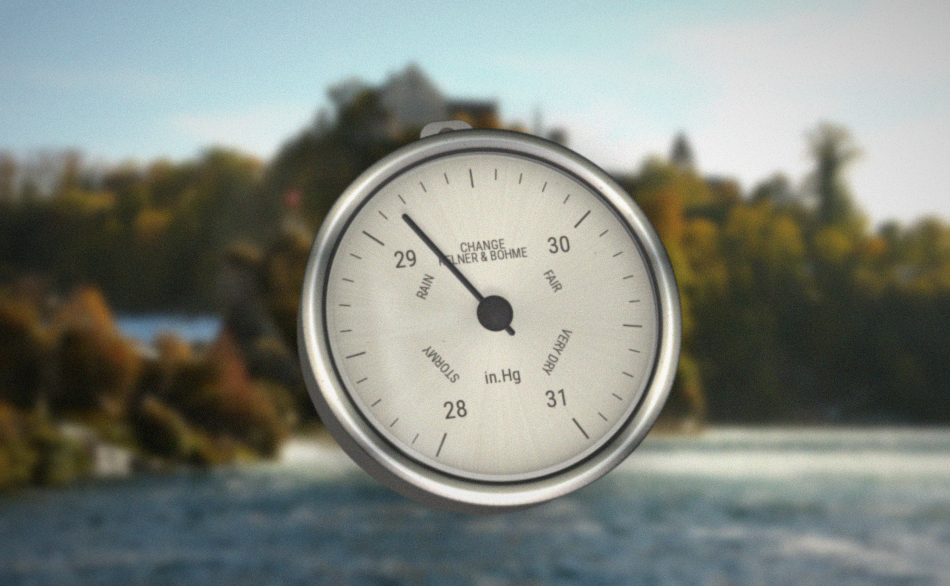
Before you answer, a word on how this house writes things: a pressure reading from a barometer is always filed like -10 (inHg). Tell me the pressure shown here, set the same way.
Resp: 29.15 (inHg)
